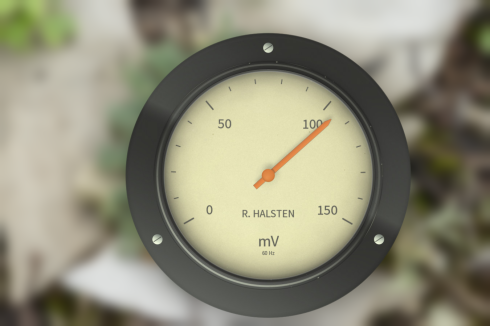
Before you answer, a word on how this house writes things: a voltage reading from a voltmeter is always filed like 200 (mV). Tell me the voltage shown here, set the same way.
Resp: 105 (mV)
